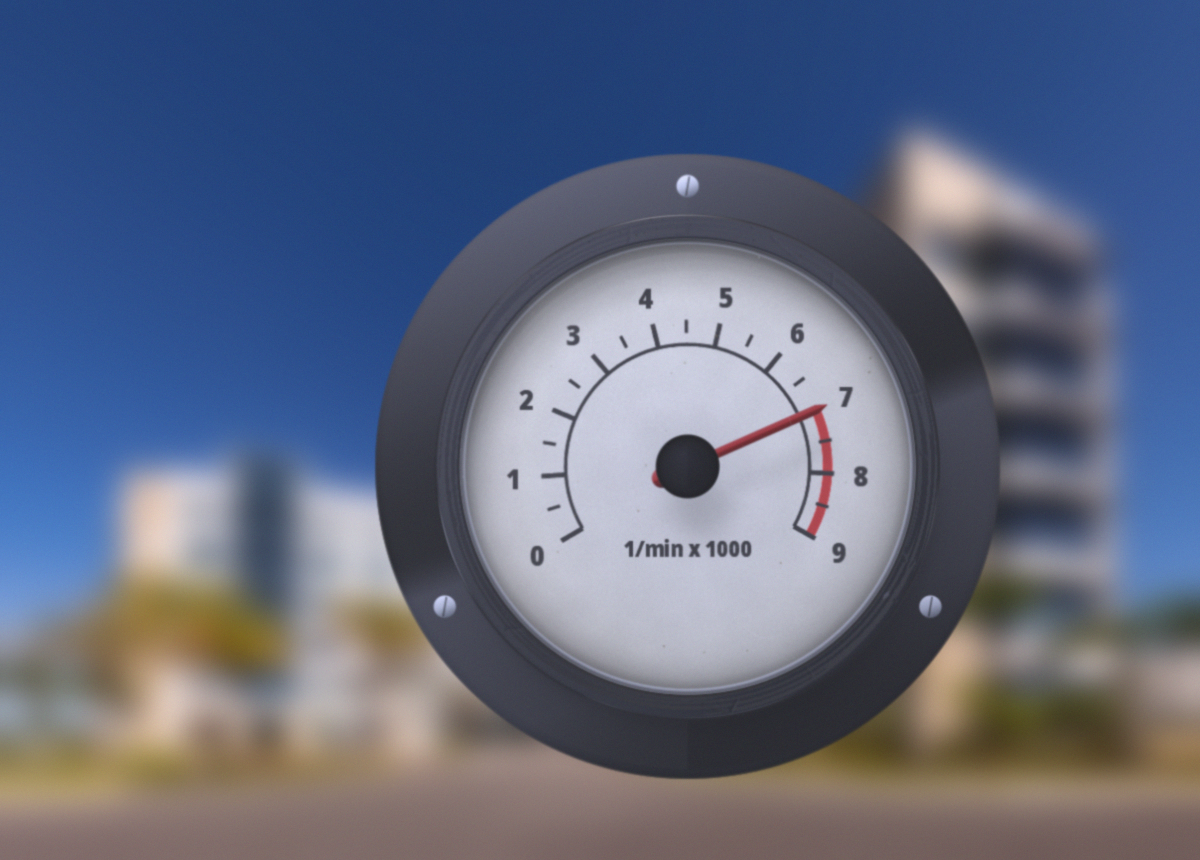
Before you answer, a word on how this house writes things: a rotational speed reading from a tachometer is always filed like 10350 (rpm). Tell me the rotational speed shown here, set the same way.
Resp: 7000 (rpm)
